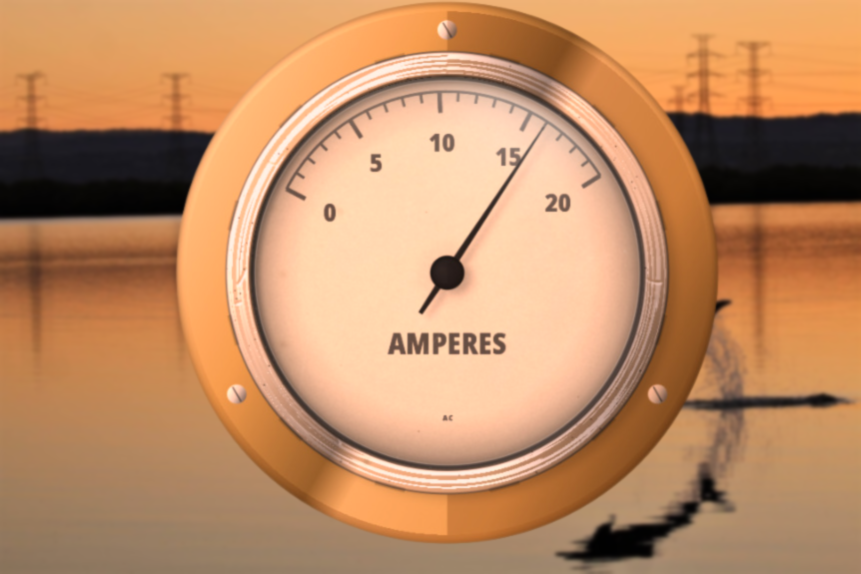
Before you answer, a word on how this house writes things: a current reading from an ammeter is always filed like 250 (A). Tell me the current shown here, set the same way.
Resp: 16 (A)
